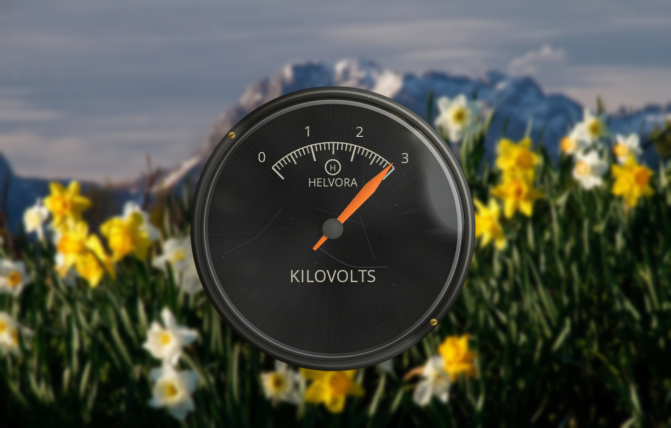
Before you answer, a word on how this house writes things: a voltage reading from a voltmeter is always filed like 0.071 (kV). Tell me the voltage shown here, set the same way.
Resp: 2.9 (kV)
